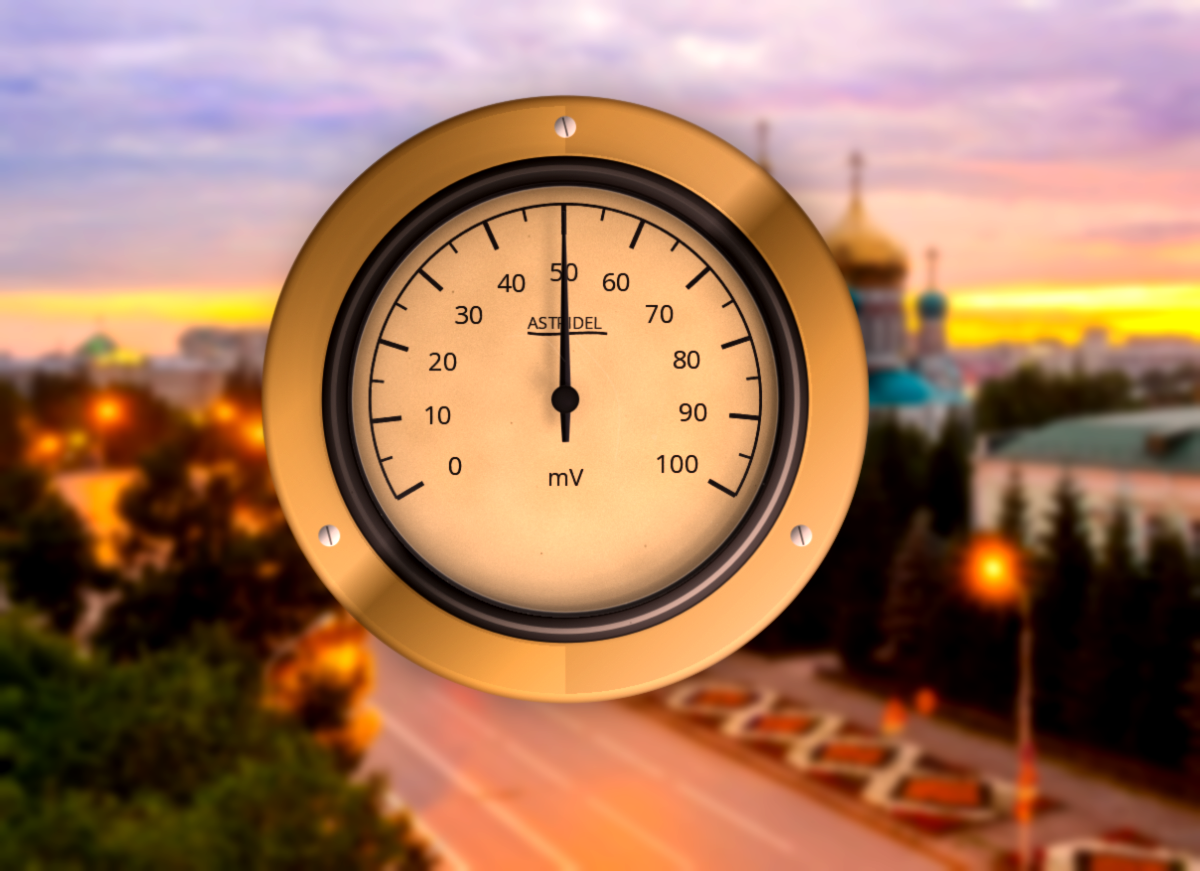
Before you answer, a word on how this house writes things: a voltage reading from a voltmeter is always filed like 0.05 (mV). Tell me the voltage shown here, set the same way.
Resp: 50 (mV)
